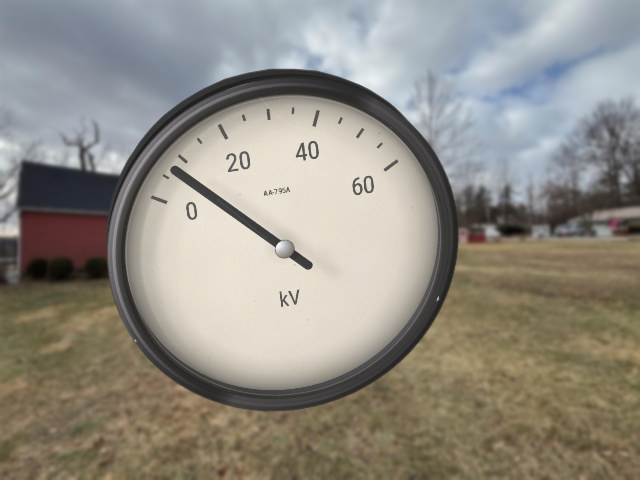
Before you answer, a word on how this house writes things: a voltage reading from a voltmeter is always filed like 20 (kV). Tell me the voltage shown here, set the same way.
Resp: 7.5 (kV)
